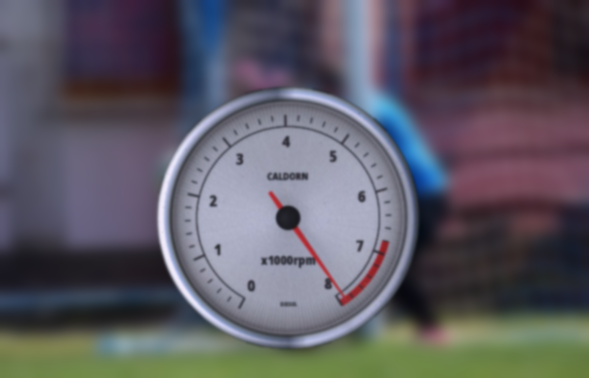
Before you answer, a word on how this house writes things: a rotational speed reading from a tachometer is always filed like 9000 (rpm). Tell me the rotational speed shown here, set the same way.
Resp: 7900 (rpm)
